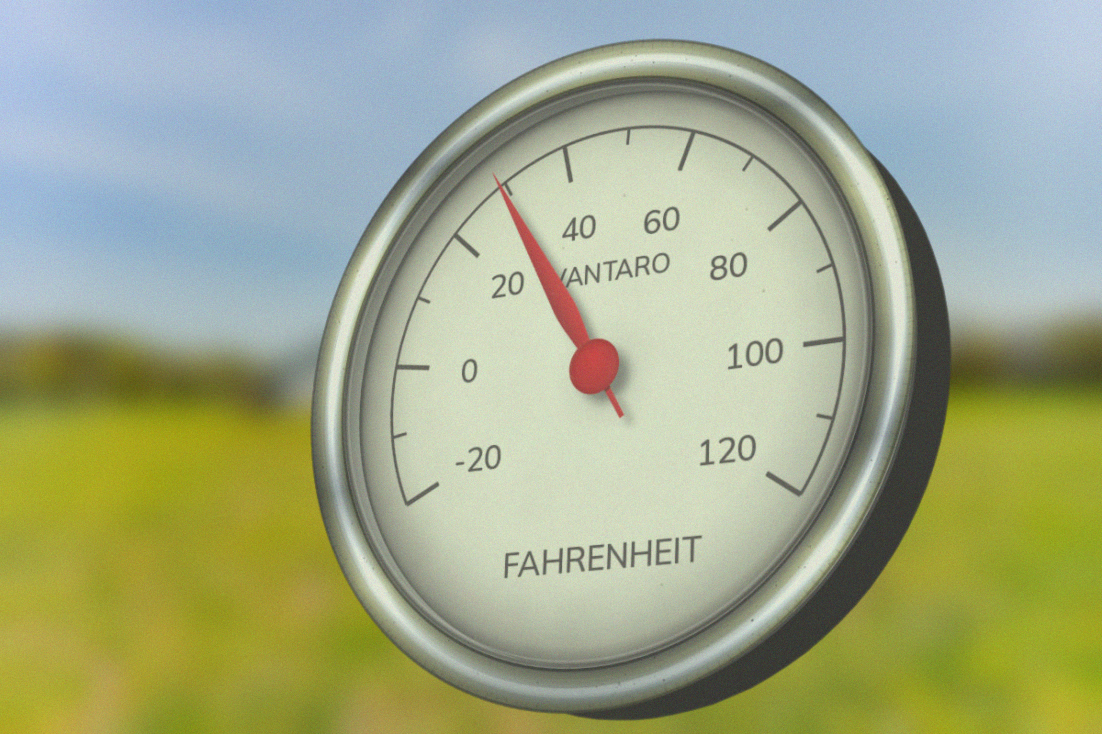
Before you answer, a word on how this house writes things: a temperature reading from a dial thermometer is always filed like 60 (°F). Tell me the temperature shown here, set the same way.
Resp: 30 (°F)
